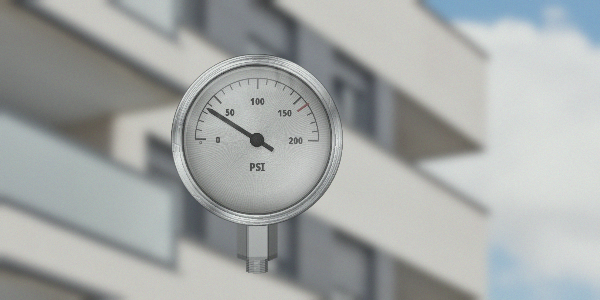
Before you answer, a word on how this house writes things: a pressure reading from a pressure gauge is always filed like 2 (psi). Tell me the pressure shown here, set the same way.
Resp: 35 (psi)
